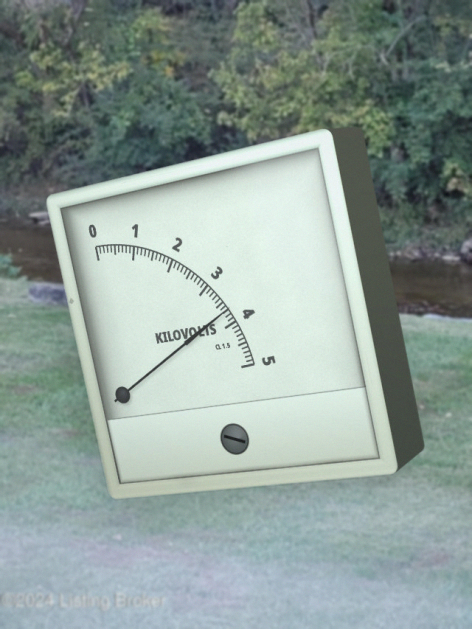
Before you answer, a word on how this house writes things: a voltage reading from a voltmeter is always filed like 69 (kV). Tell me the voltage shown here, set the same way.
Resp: 3.7 (kV)
